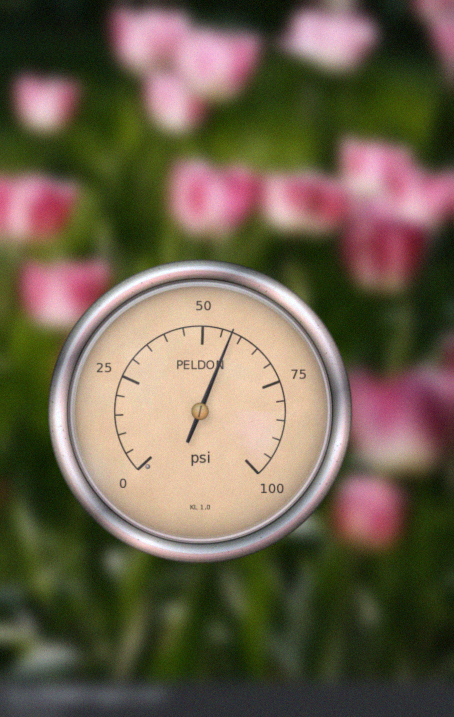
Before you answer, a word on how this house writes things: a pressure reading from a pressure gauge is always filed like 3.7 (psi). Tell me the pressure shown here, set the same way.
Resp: 57.5 (psi)
